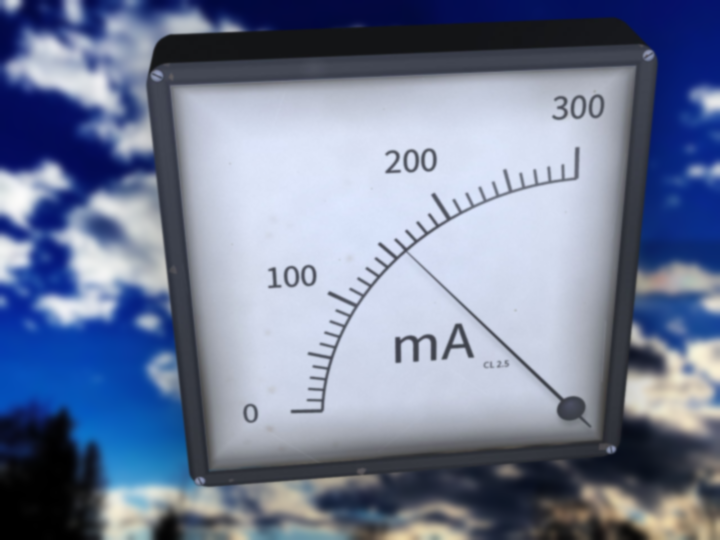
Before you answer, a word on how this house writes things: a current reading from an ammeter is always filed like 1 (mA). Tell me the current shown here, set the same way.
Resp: 160 (mA)
